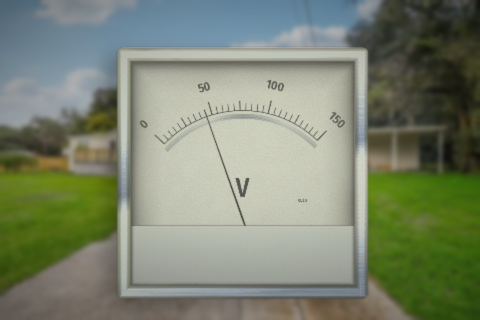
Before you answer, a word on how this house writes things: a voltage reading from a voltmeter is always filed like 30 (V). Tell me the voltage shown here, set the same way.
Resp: 45 (V)
